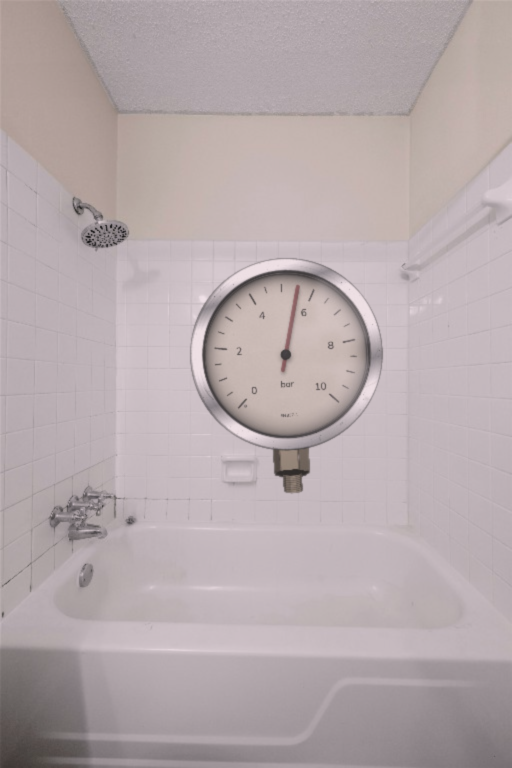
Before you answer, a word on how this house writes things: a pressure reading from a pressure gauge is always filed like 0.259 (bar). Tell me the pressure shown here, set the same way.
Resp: 5.5 (bar)
